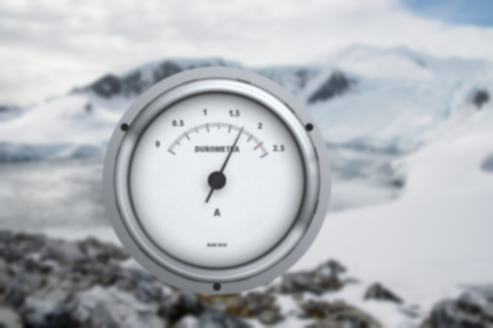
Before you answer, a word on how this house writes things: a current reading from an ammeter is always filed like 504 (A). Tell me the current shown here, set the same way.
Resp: 1.75 (A)
